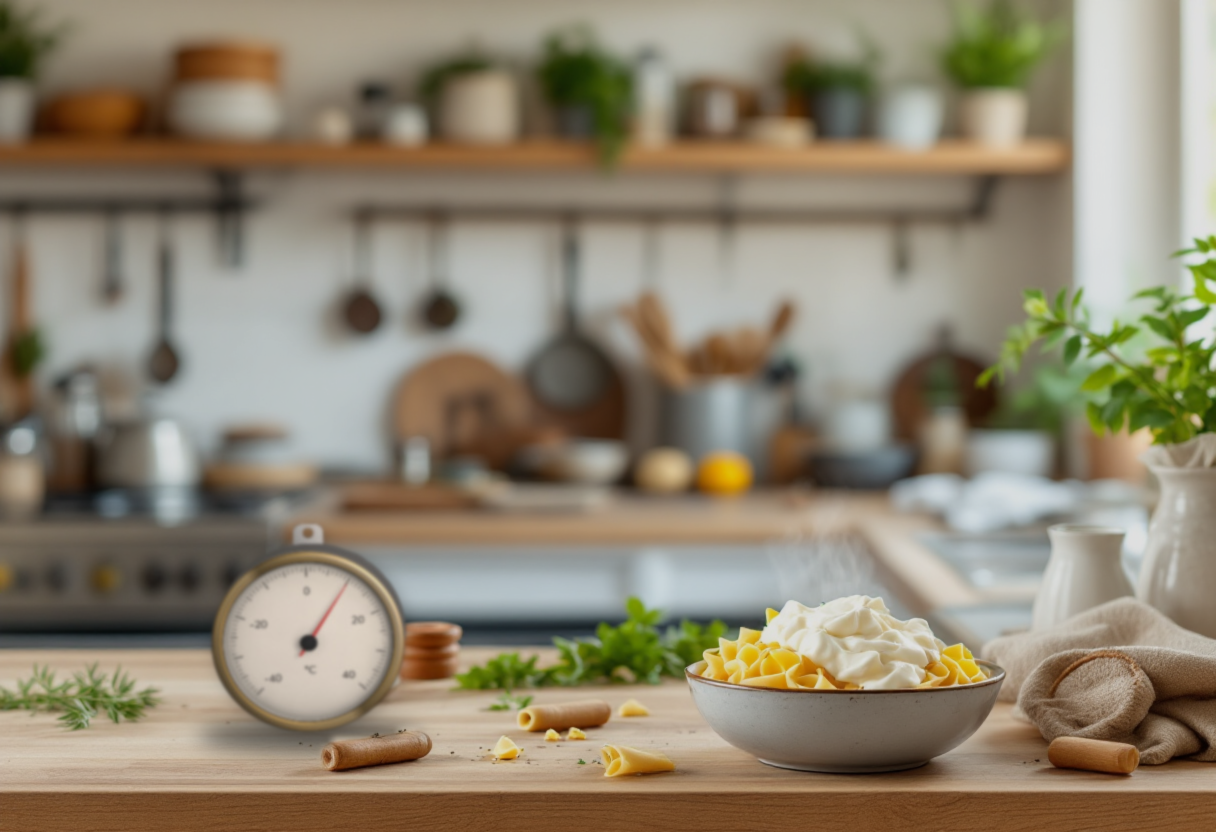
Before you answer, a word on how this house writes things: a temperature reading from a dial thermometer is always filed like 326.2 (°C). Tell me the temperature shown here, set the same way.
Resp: 10 (°C)
